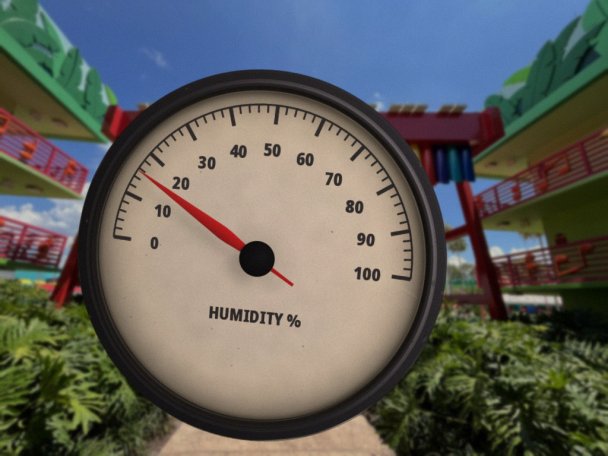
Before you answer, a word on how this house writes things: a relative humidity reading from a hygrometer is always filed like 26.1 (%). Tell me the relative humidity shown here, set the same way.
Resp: 16 (%)
